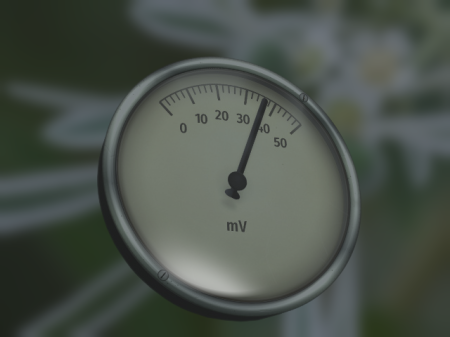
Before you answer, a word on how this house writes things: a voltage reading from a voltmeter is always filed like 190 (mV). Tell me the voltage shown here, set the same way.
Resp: 36 (mV)
